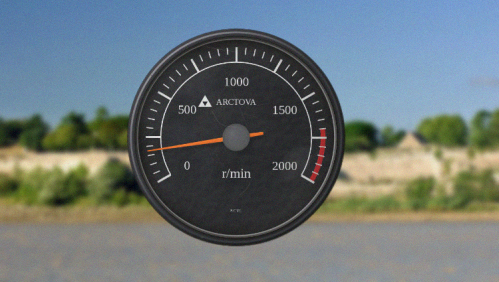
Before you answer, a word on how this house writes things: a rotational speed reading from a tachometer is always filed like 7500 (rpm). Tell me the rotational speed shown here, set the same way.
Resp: 175 (rpm)
